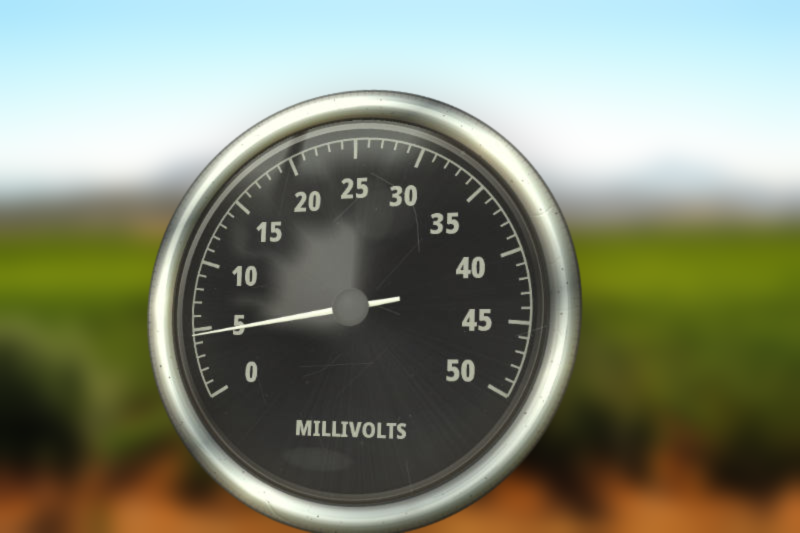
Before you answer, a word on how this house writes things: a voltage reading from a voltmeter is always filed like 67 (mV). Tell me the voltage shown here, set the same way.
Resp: 4.5 (mV)
